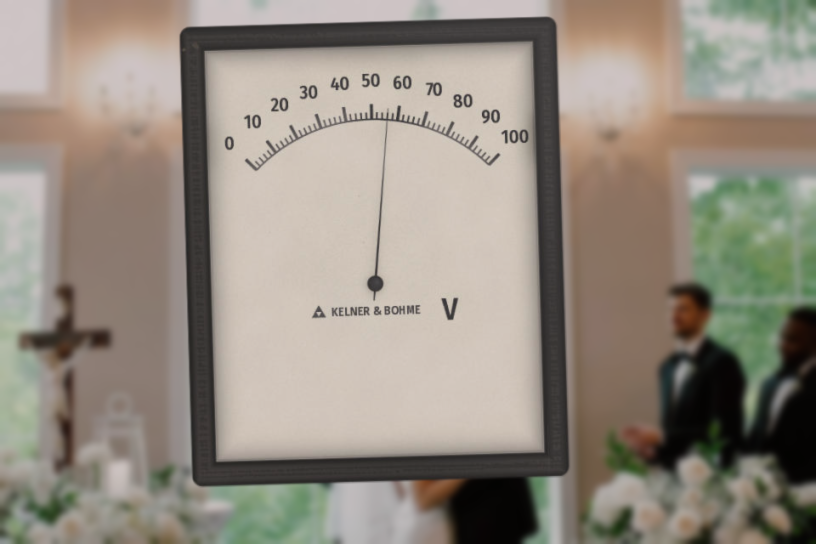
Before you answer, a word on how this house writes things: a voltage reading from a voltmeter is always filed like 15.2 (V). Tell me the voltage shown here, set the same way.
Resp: 56 (V)
